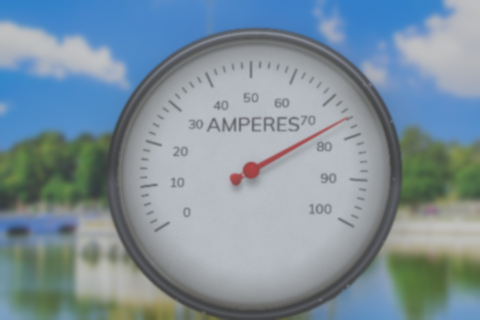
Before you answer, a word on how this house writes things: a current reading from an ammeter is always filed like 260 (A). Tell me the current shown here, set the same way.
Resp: 76 (A)
